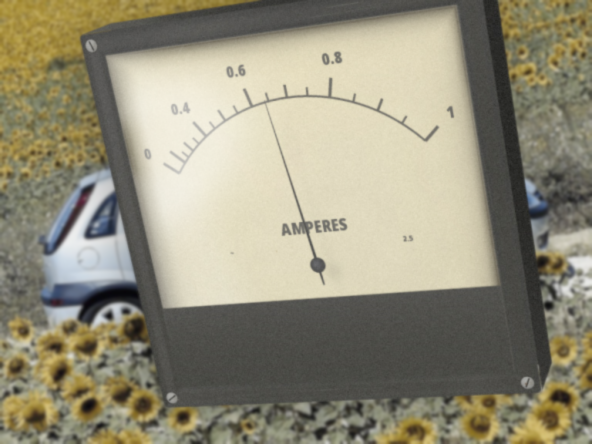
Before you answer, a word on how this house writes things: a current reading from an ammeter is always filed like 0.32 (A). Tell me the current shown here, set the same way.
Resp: 0.65 (A)
